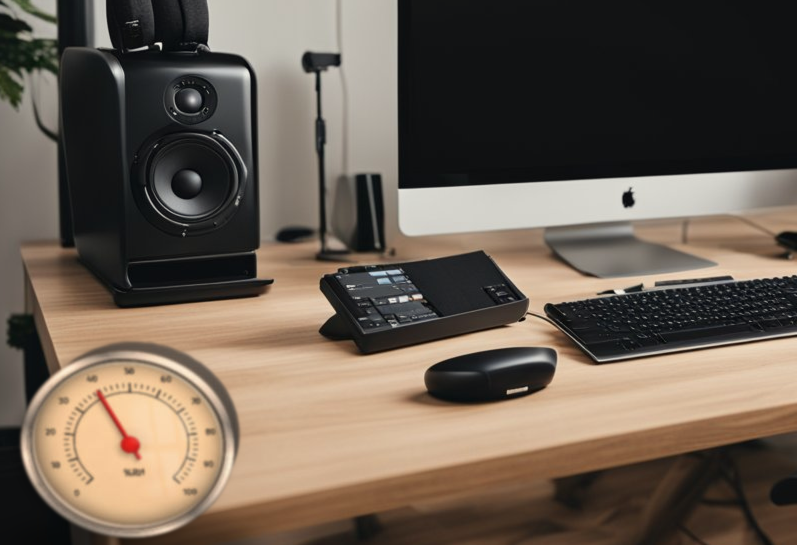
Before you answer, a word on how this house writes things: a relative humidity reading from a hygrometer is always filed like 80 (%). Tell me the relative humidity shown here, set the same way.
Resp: 40 (%)
